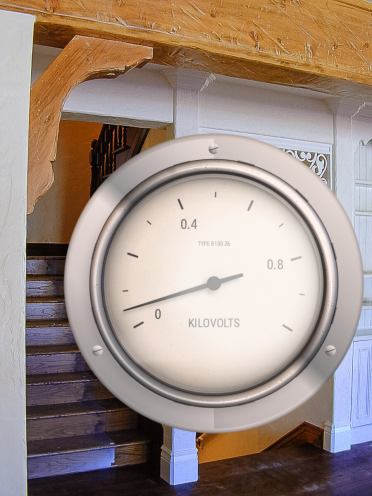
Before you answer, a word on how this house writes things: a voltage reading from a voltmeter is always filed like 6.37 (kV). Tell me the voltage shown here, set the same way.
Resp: 0.05 (kV)
